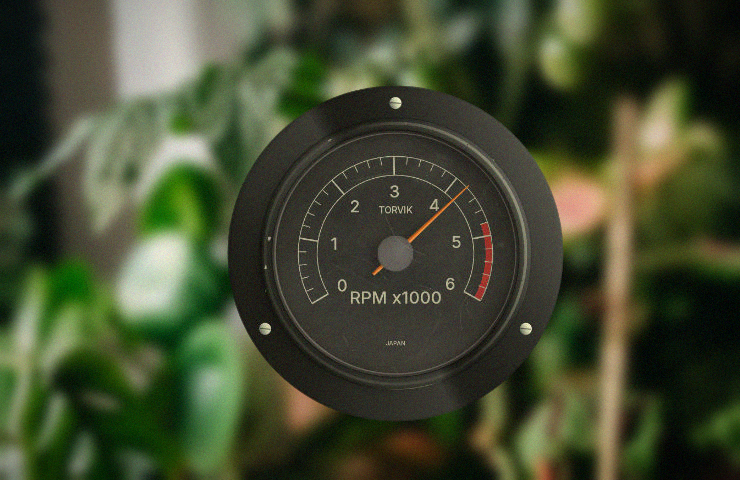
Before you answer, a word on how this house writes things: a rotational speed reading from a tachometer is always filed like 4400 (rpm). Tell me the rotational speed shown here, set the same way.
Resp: 4200 (rpm)
